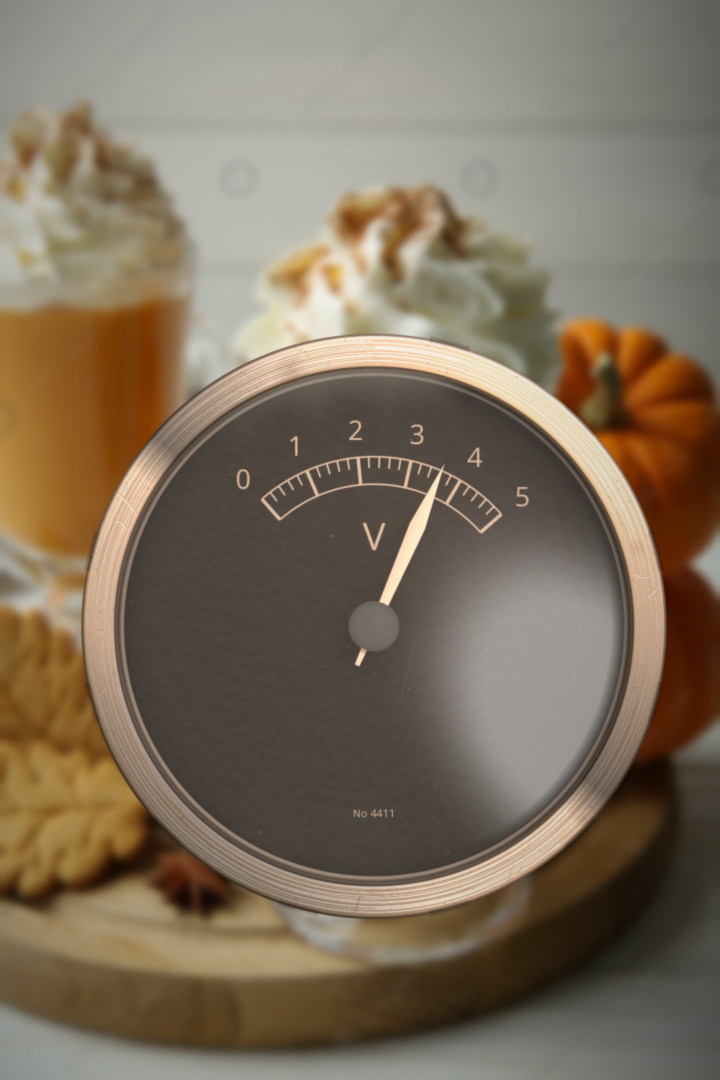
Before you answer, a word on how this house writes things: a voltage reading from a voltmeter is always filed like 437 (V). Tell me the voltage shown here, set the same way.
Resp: 3.6 (V)
